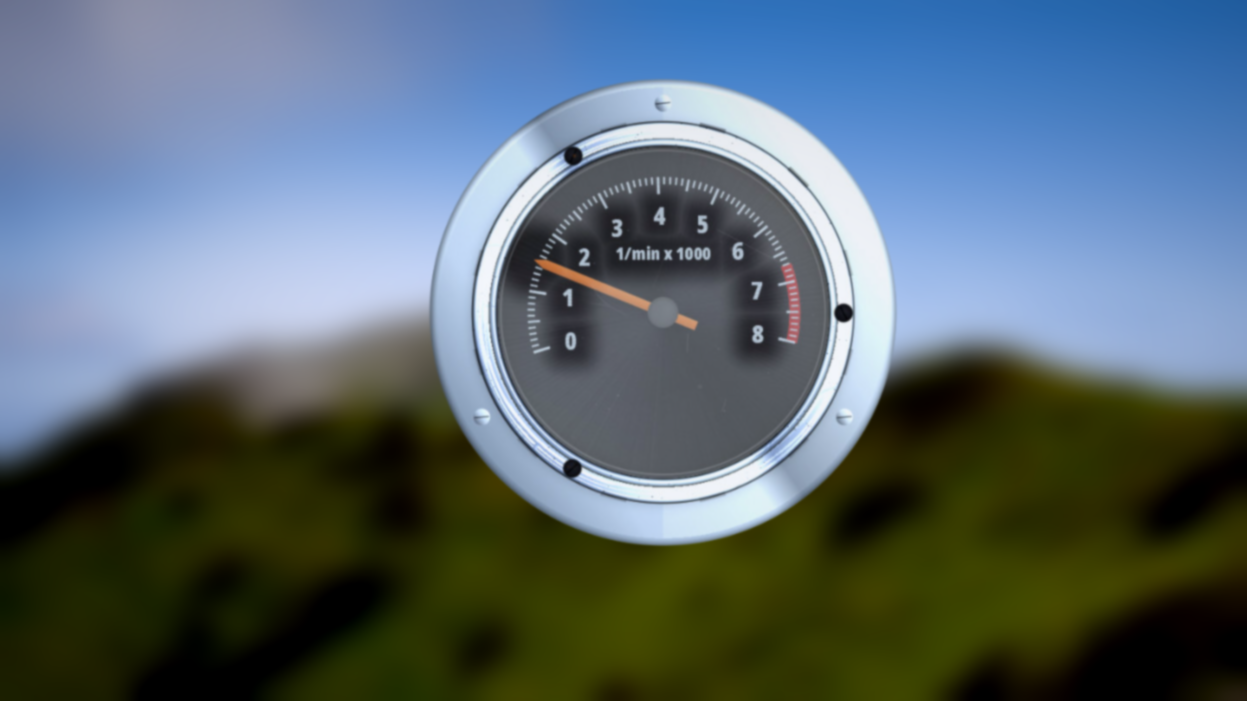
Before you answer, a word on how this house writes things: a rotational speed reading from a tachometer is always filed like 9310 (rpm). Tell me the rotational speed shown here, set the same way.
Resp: 1500 (rpm)
